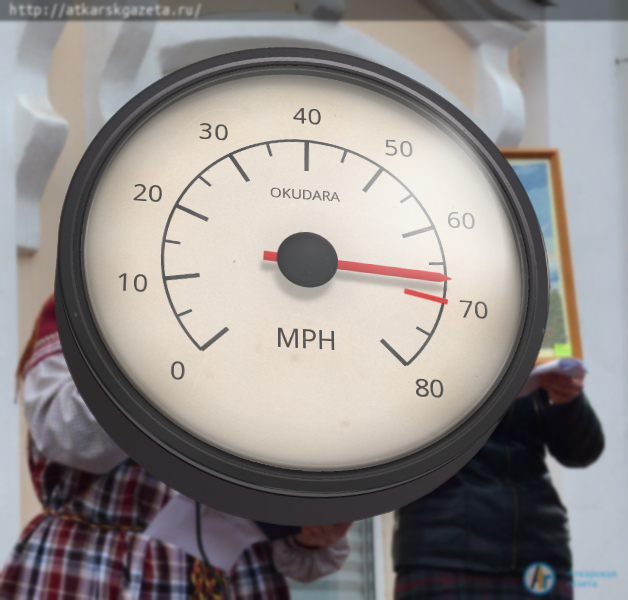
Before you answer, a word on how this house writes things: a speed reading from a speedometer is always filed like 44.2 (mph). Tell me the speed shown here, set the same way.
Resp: 67.5 (mph)
